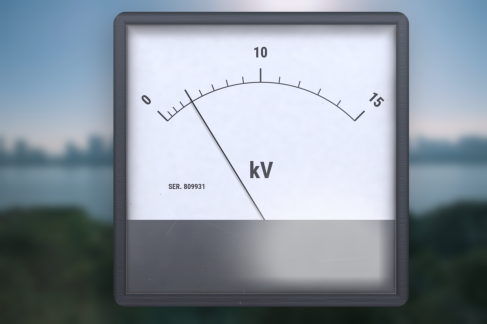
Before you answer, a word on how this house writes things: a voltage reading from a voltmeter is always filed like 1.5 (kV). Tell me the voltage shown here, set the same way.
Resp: 5 (kV)
